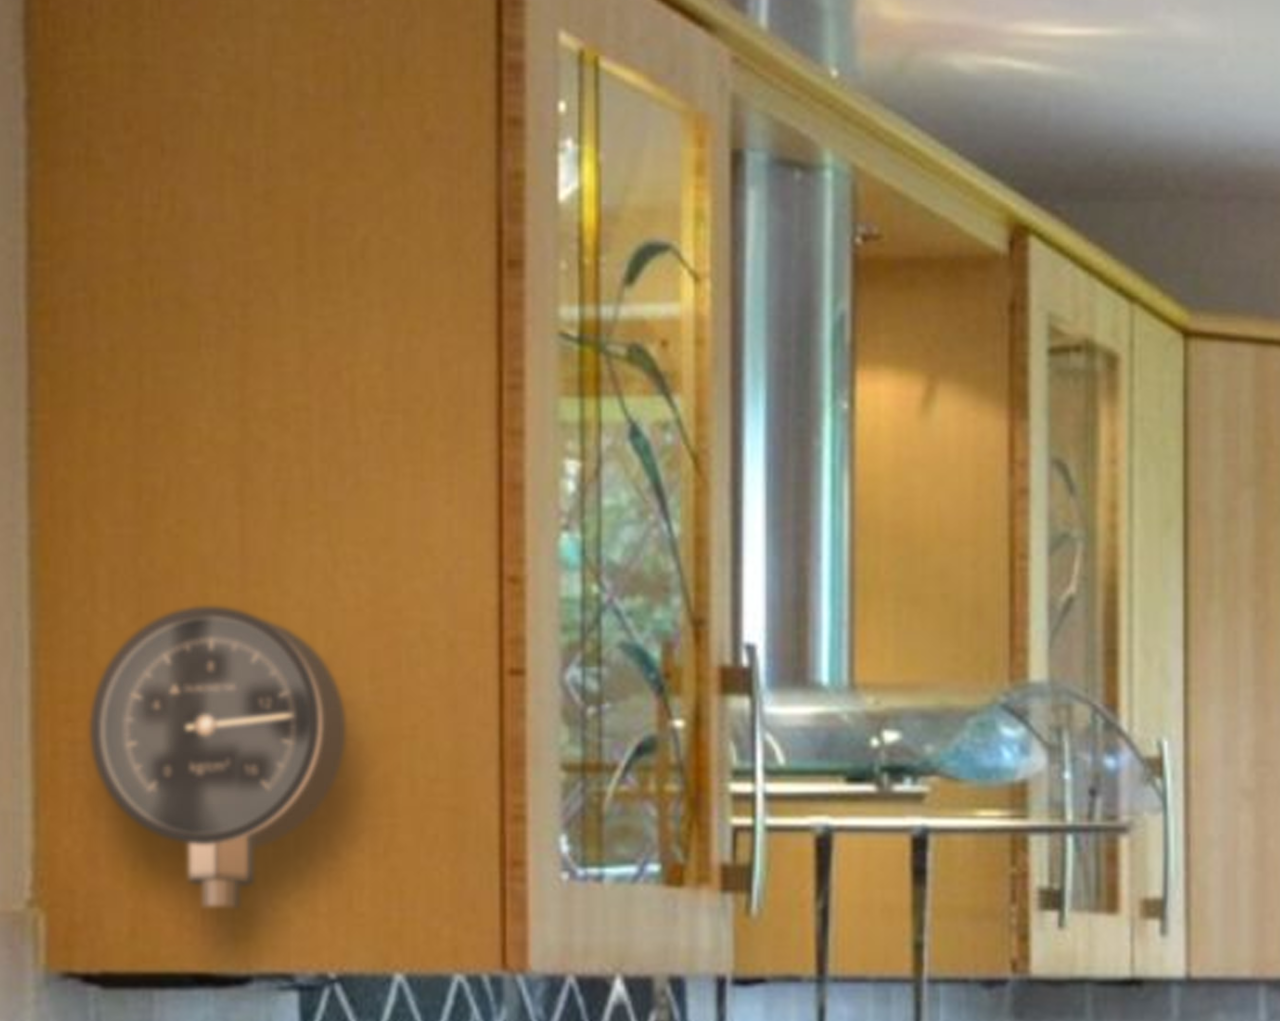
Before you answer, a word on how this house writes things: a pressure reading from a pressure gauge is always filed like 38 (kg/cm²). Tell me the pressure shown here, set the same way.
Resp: 13 (kg/cm²)
